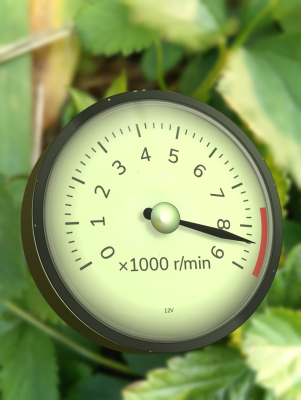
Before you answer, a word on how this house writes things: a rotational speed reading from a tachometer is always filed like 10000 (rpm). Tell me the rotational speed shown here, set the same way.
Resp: 8400 (rpm)
